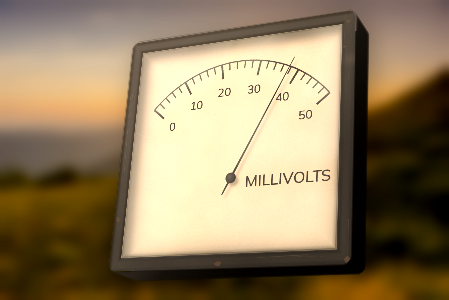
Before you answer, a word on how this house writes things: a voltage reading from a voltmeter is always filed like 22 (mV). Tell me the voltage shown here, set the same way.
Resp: 38 (mV)
